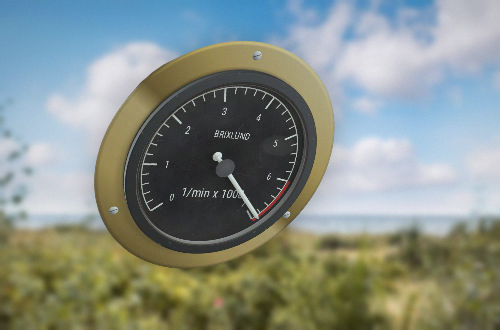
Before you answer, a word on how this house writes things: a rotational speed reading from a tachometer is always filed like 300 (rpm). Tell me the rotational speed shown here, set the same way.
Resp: 6900 (rpm)
